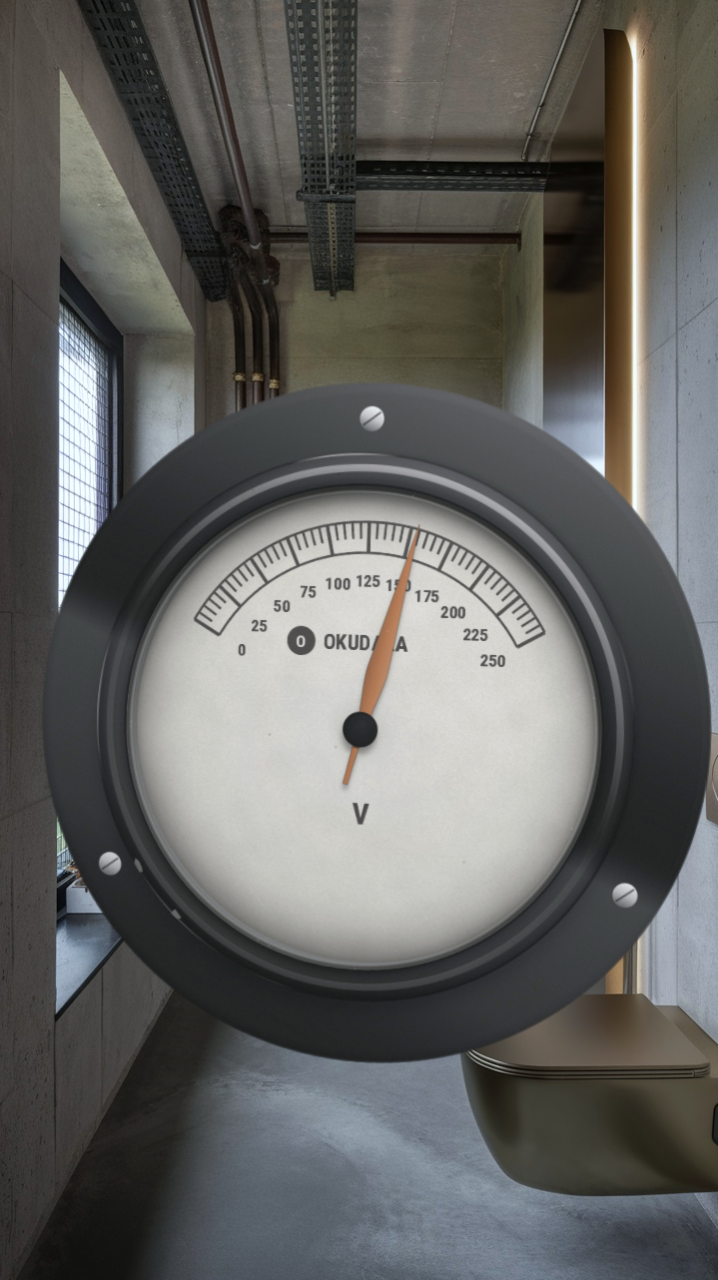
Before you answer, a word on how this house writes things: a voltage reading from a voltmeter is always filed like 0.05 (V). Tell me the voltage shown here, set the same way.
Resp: 155 (V)
